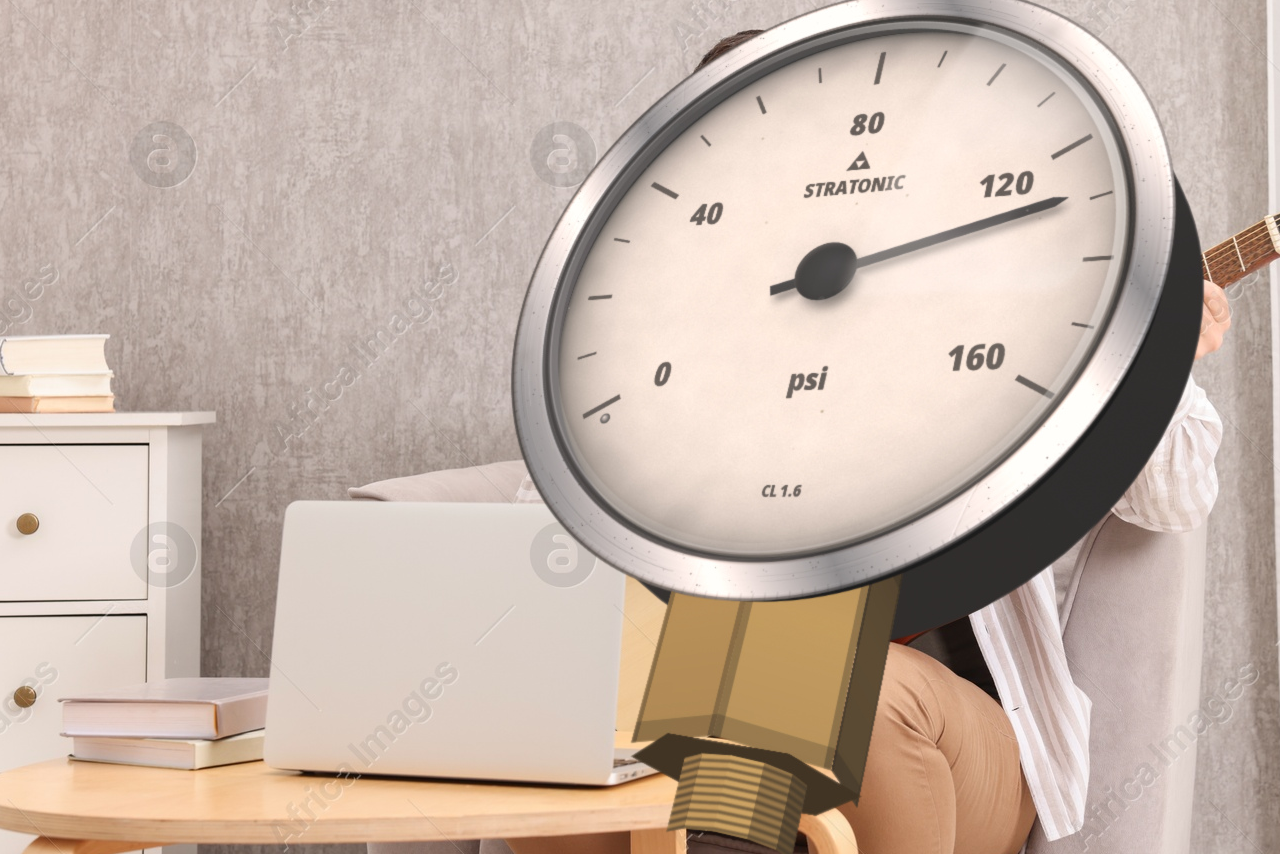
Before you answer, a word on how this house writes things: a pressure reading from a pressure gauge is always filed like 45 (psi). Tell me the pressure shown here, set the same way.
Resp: 130 (psi)
